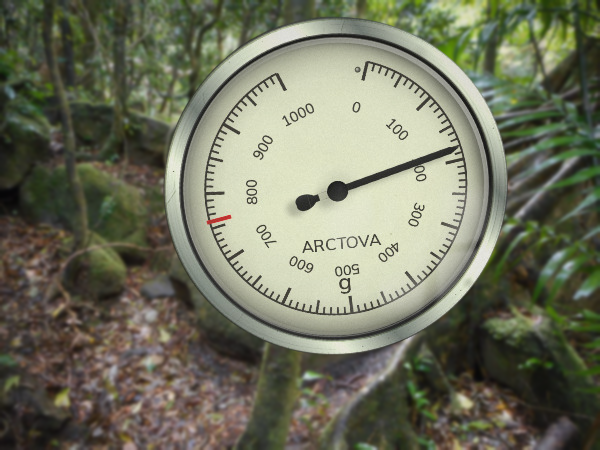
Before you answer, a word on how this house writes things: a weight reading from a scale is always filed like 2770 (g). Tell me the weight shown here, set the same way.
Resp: 180 (g)
